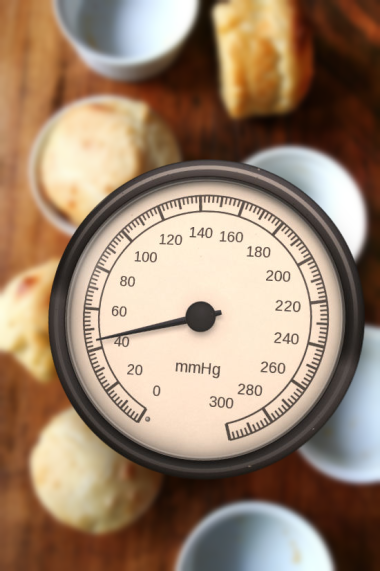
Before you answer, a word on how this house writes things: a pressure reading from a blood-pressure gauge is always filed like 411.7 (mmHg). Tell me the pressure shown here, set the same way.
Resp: 44 (mmHg)
